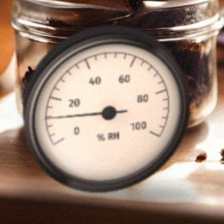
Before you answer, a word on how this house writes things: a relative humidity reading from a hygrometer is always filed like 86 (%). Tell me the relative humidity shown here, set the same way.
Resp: 12 (%)
